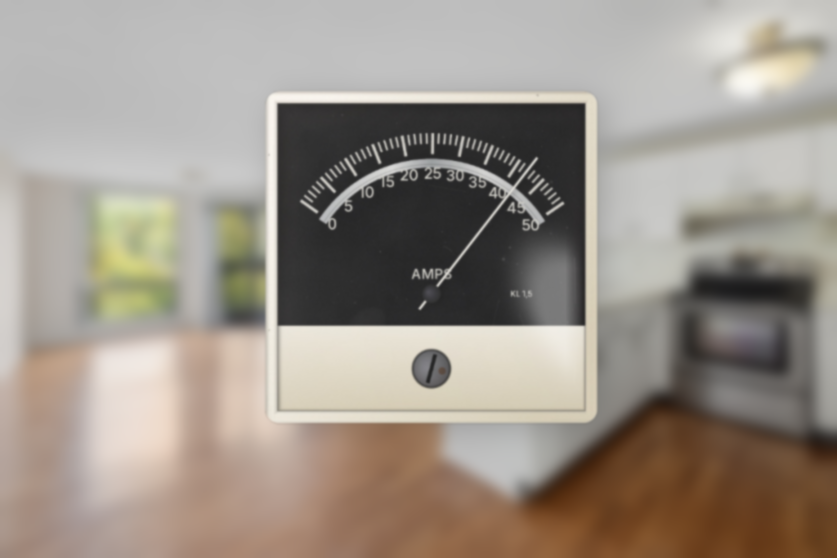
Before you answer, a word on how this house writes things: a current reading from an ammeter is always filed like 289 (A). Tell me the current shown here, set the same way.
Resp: 42 (A)
